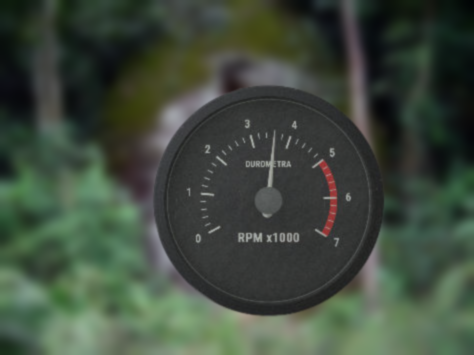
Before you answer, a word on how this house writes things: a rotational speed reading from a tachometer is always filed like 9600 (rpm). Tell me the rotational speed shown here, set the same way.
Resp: 3600 (rpm)
